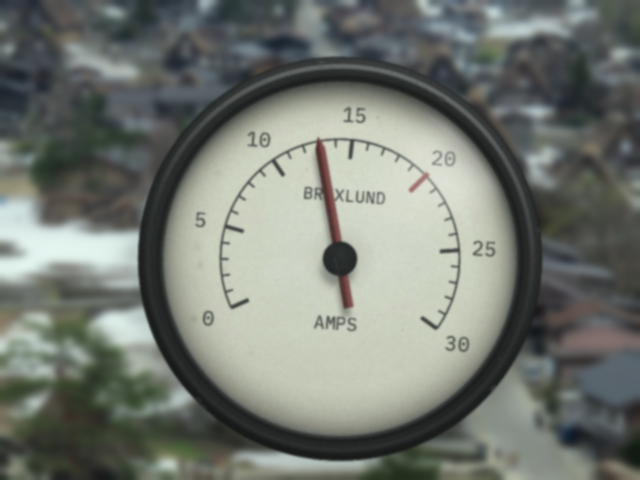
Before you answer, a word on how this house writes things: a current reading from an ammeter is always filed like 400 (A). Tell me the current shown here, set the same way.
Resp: 13 (A)
